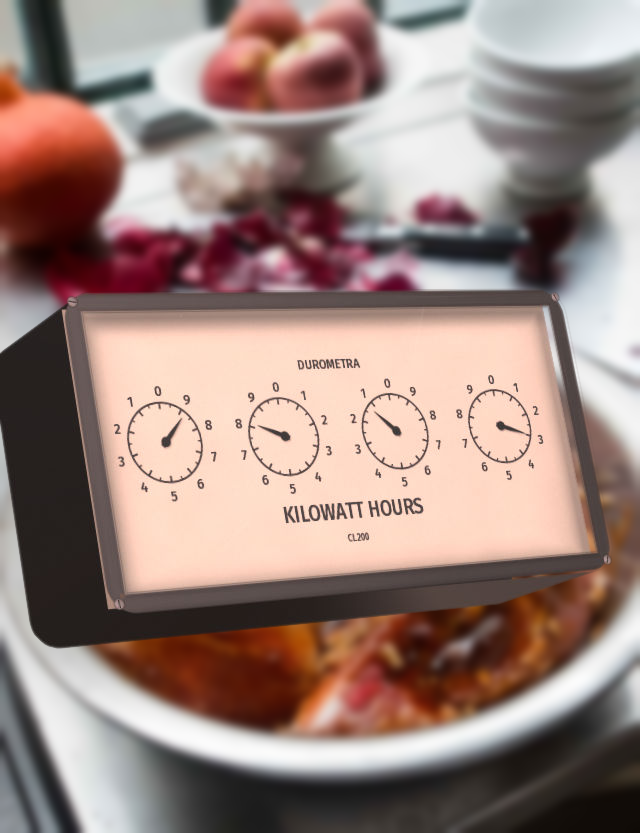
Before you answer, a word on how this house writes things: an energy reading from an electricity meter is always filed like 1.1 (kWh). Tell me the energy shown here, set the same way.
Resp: 8813 (kWh)
